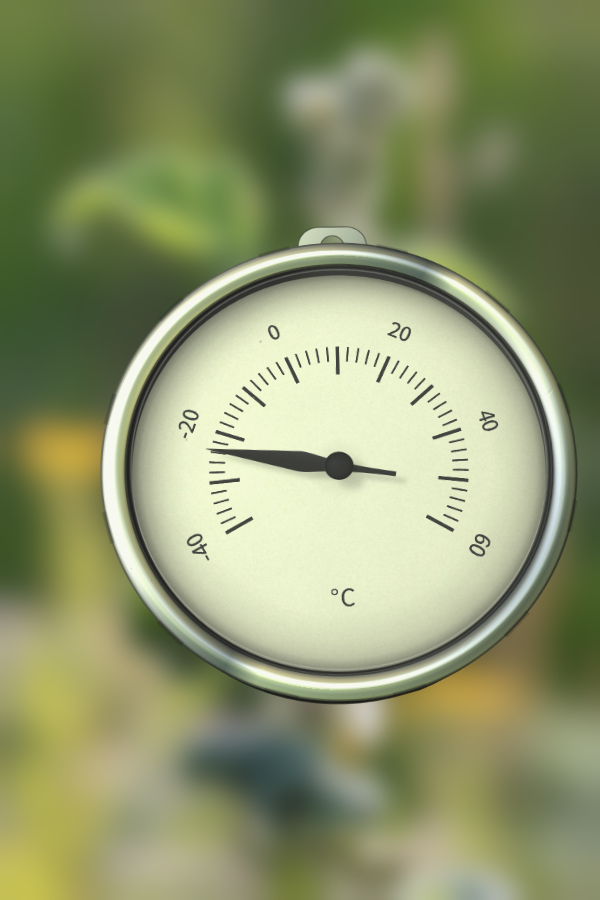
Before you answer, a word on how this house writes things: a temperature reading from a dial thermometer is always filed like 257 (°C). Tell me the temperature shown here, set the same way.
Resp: -24 (°C)
